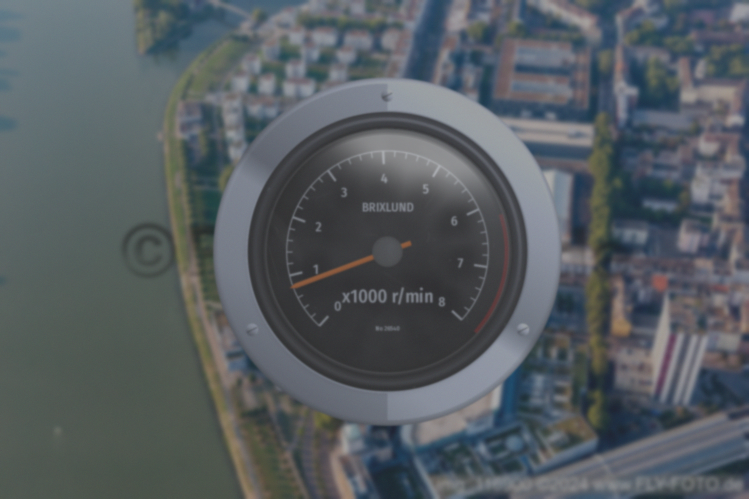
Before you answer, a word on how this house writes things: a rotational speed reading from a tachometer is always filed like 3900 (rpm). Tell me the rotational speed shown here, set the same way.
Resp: 800 (rpm)
